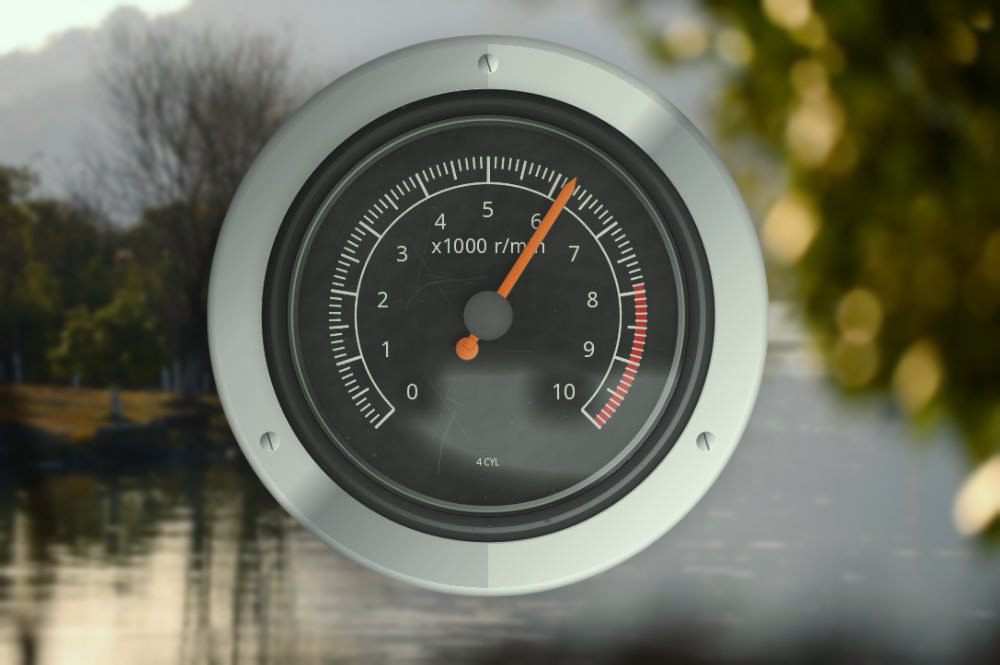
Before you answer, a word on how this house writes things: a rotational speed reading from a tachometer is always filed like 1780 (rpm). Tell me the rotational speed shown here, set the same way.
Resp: 6200 (rpm)
